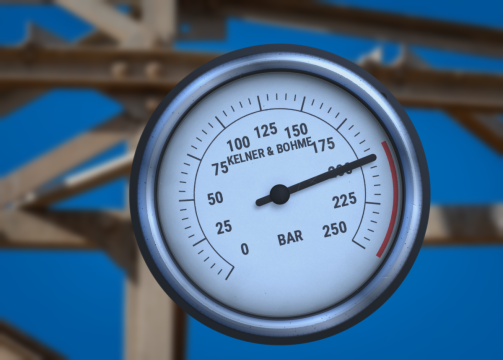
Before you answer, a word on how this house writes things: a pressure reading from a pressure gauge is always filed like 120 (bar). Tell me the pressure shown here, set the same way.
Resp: 200 (bar)
